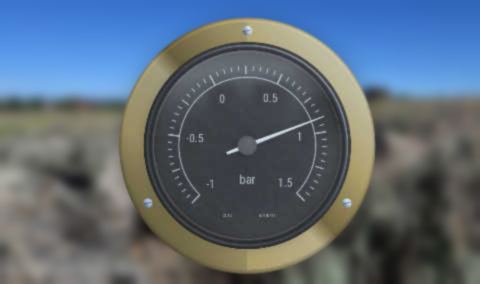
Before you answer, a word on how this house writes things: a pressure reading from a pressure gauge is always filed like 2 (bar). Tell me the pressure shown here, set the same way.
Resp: 0.9 (bar)
